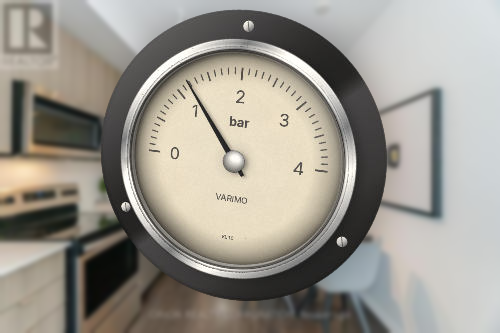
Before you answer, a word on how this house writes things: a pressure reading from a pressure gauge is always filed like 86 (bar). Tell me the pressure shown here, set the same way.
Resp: 1.2 (bar)
